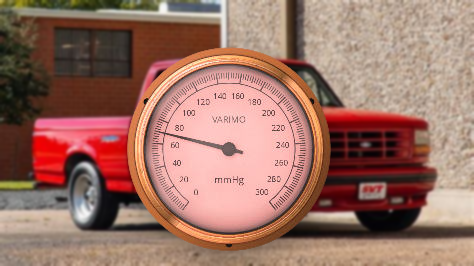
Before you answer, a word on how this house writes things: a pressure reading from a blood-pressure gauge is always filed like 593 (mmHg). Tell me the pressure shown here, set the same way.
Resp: 70 (mmHg)
